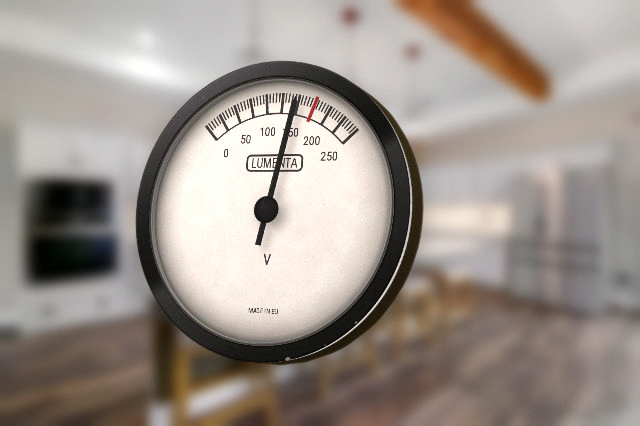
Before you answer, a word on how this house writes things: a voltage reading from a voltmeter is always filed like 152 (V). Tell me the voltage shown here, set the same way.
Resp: 150 (V)
